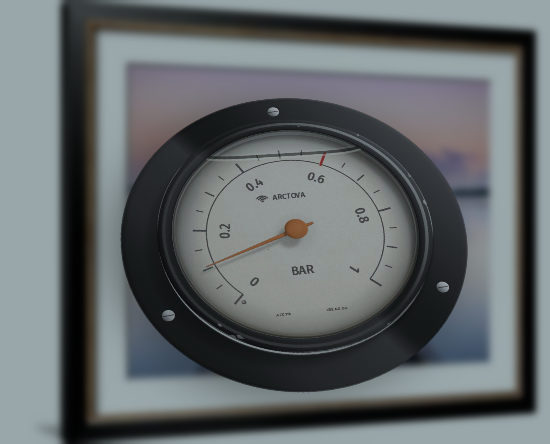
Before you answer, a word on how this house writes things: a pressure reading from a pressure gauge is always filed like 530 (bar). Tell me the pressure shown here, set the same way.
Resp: 0.1 (bar)
